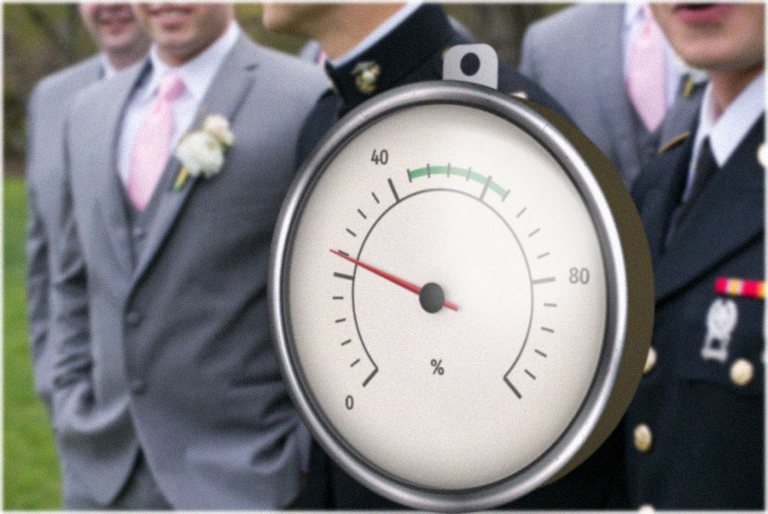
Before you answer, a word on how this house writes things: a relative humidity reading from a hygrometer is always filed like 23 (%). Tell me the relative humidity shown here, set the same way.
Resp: 24 (%)
